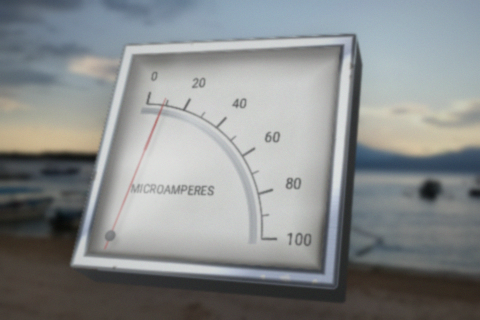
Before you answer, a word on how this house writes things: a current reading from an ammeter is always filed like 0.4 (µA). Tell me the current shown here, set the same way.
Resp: 10 (µA)
